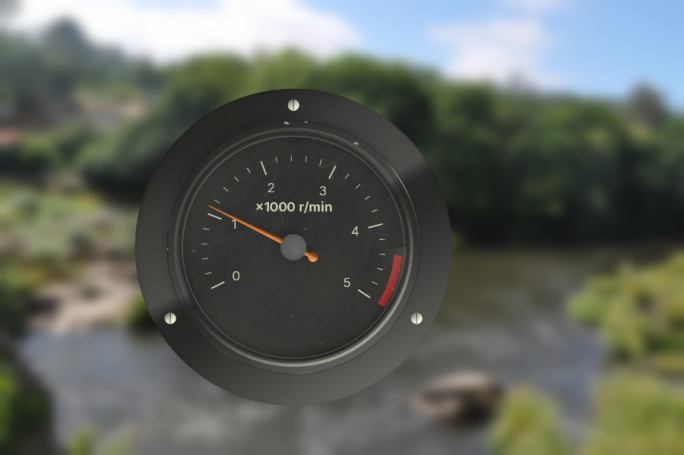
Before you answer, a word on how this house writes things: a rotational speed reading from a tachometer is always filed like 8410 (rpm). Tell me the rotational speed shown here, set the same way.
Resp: 1100 (rpm)
